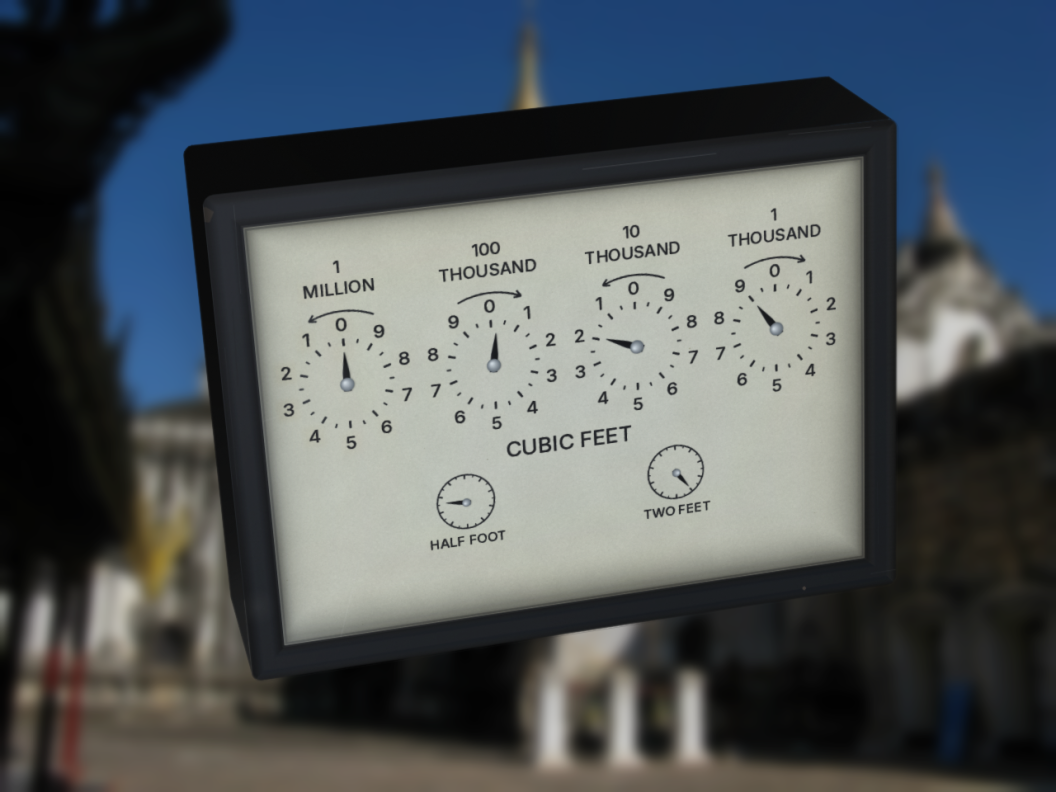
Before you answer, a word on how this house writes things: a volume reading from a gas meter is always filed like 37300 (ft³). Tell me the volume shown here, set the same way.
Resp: 1900 (ft³)
